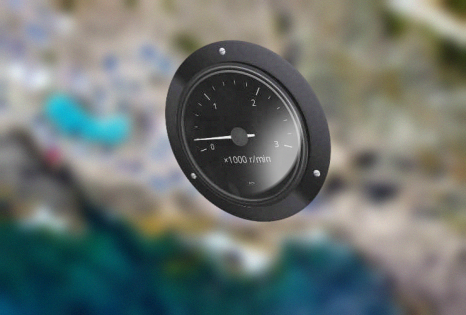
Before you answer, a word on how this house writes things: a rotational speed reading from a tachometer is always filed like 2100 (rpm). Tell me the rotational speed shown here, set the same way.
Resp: 200 (rpm)
